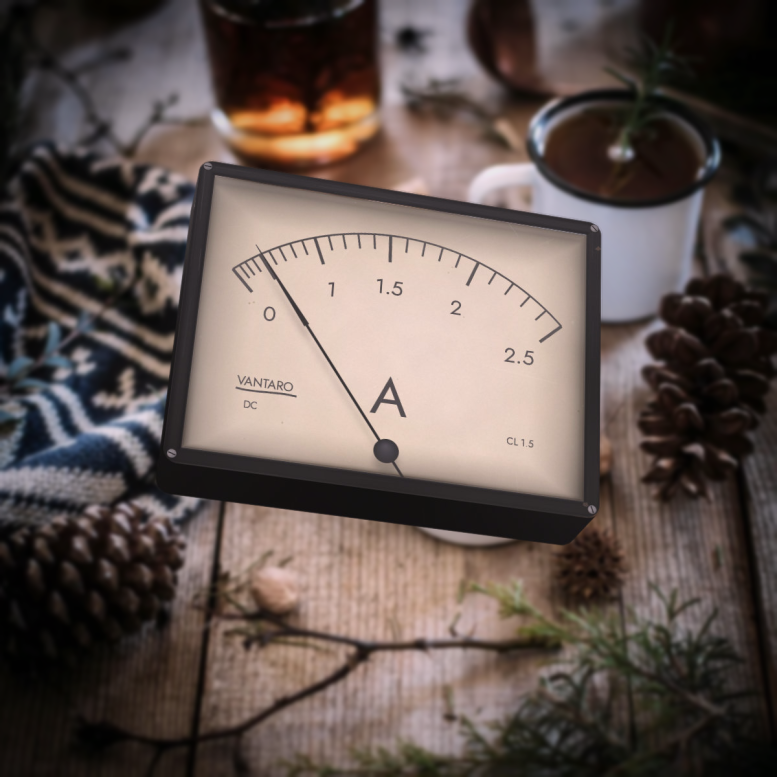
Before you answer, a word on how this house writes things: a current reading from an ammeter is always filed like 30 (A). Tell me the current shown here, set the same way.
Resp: 0.5 (A)
